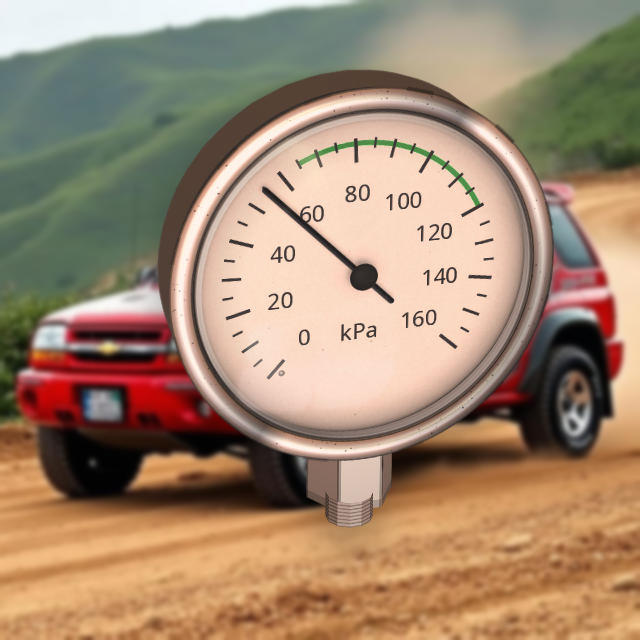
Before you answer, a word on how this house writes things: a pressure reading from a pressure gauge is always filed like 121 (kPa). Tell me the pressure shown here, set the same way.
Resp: 55 (kPa)
